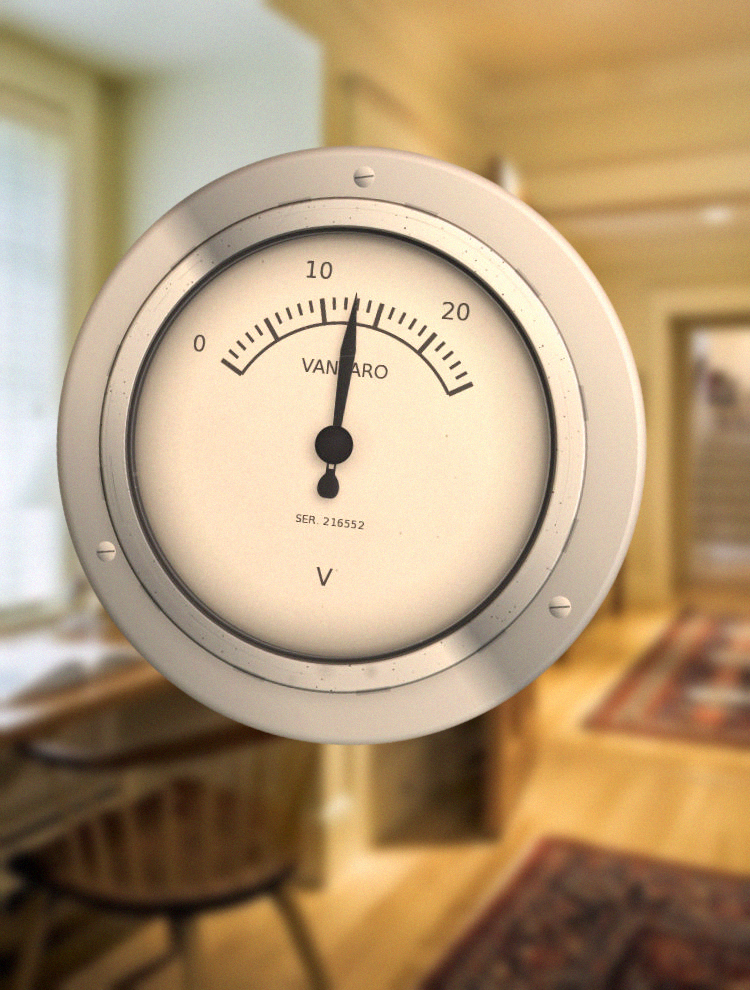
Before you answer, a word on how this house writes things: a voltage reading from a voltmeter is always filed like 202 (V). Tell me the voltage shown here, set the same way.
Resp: 13 (V)
